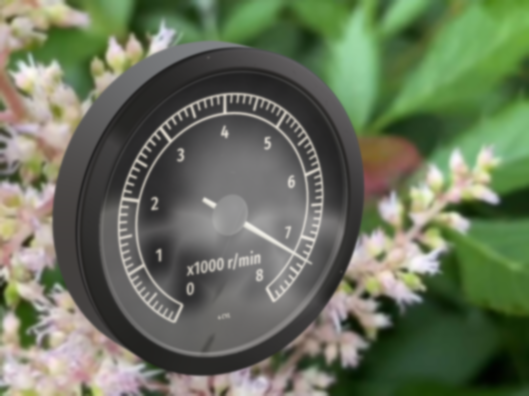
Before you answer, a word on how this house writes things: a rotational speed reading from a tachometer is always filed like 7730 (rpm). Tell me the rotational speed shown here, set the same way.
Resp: 7300 (rpm)
